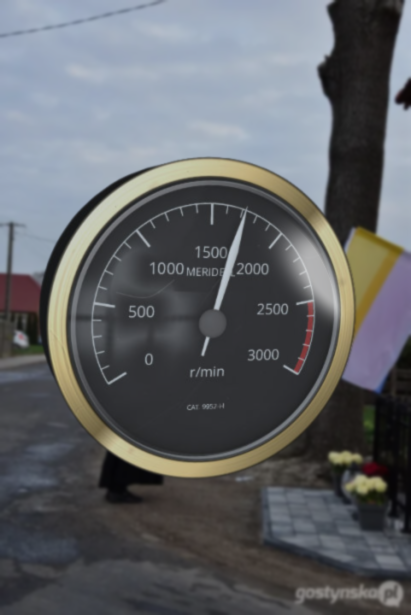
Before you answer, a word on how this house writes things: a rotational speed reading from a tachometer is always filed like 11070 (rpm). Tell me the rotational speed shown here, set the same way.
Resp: 1700 (rpm)
